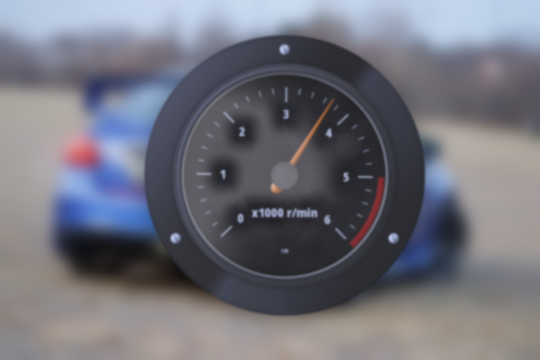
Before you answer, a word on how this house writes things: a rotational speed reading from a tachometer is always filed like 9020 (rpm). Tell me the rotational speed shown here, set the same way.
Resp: 3700 (rpm)
